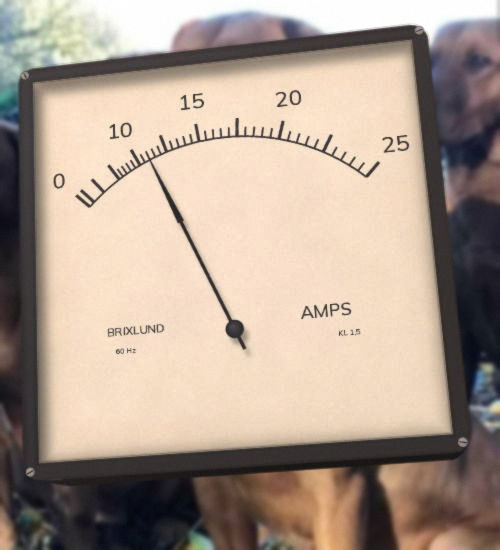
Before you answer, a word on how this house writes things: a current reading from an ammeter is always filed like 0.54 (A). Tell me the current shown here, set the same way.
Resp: 11 (A)
